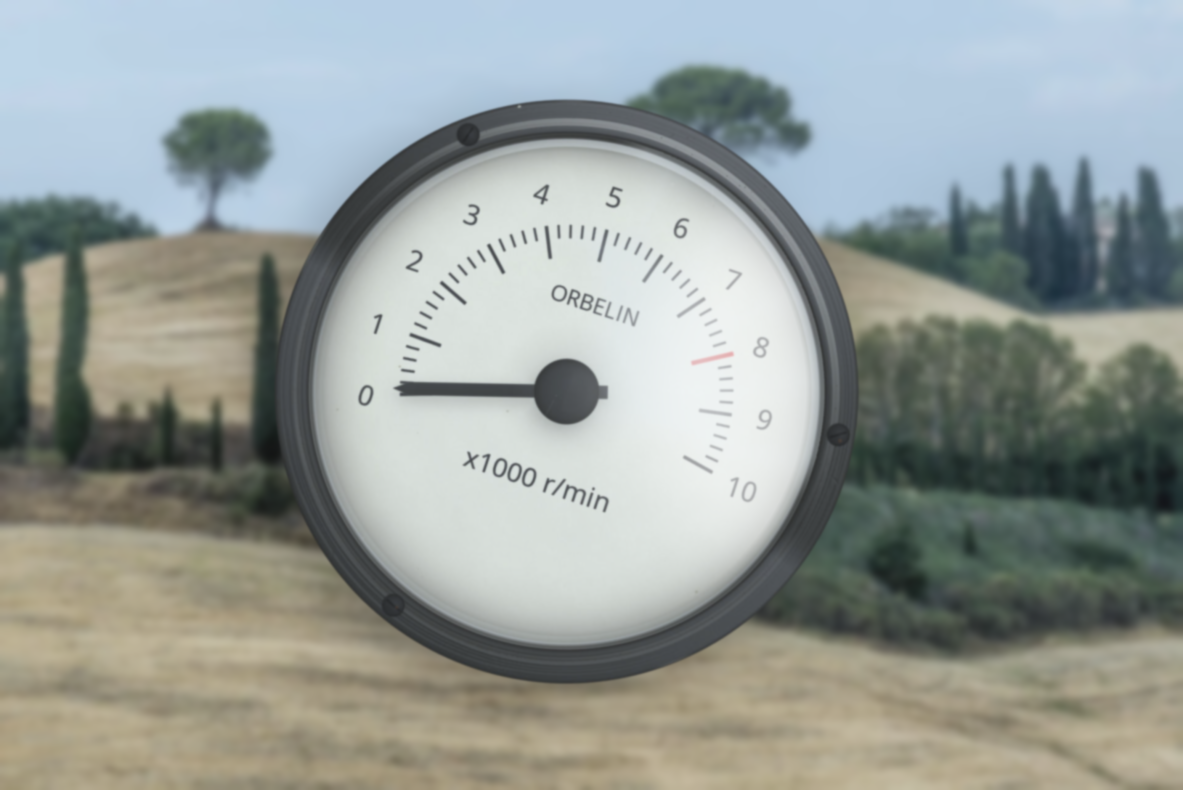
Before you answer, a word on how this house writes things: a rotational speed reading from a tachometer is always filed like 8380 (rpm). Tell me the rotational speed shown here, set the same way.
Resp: 100 (rpm)
